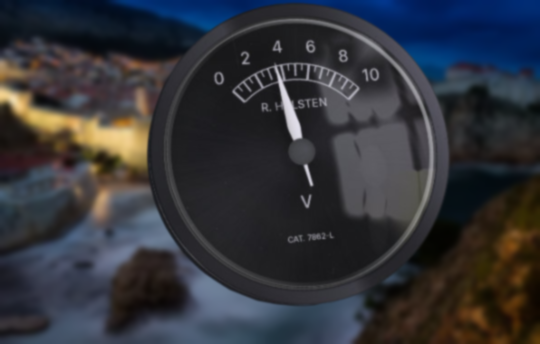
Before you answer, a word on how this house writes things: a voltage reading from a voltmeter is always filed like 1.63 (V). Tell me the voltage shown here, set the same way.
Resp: 3.5 (V)
